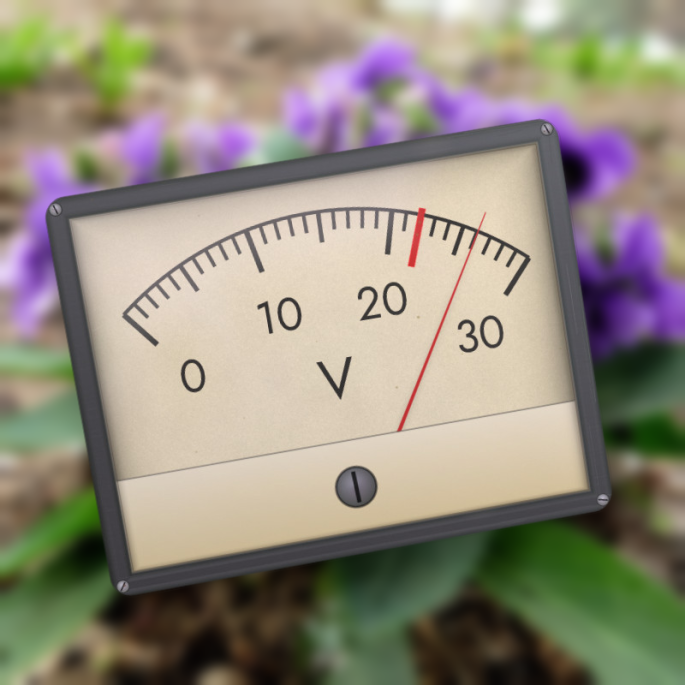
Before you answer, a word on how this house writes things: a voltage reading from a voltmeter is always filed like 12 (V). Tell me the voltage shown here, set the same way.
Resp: 26 (V)
